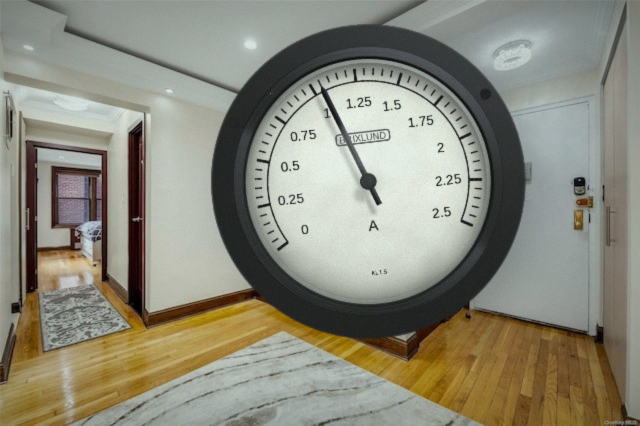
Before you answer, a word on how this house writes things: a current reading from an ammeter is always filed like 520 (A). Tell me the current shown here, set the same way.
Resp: 1.05 (A)
